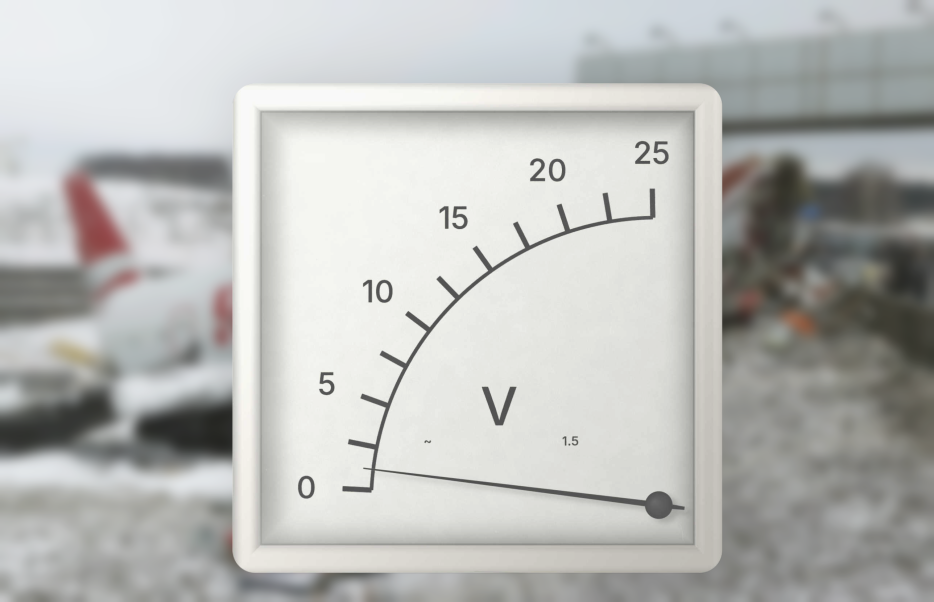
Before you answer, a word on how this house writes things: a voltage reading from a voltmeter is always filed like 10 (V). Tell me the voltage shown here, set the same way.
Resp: 1.25 (V)
